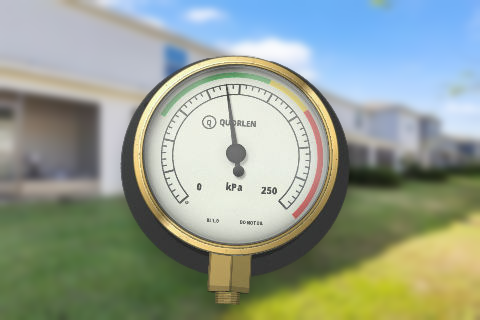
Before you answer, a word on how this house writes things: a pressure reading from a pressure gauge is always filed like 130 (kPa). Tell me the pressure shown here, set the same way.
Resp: 115 (kPa)
